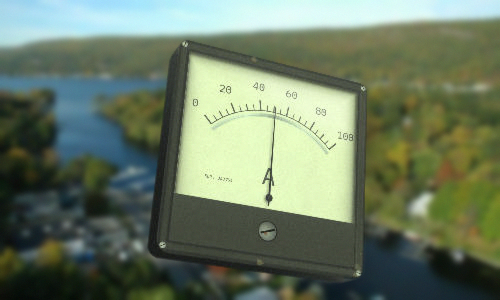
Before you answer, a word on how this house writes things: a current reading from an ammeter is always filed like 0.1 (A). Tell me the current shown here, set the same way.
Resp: 50 (A)
